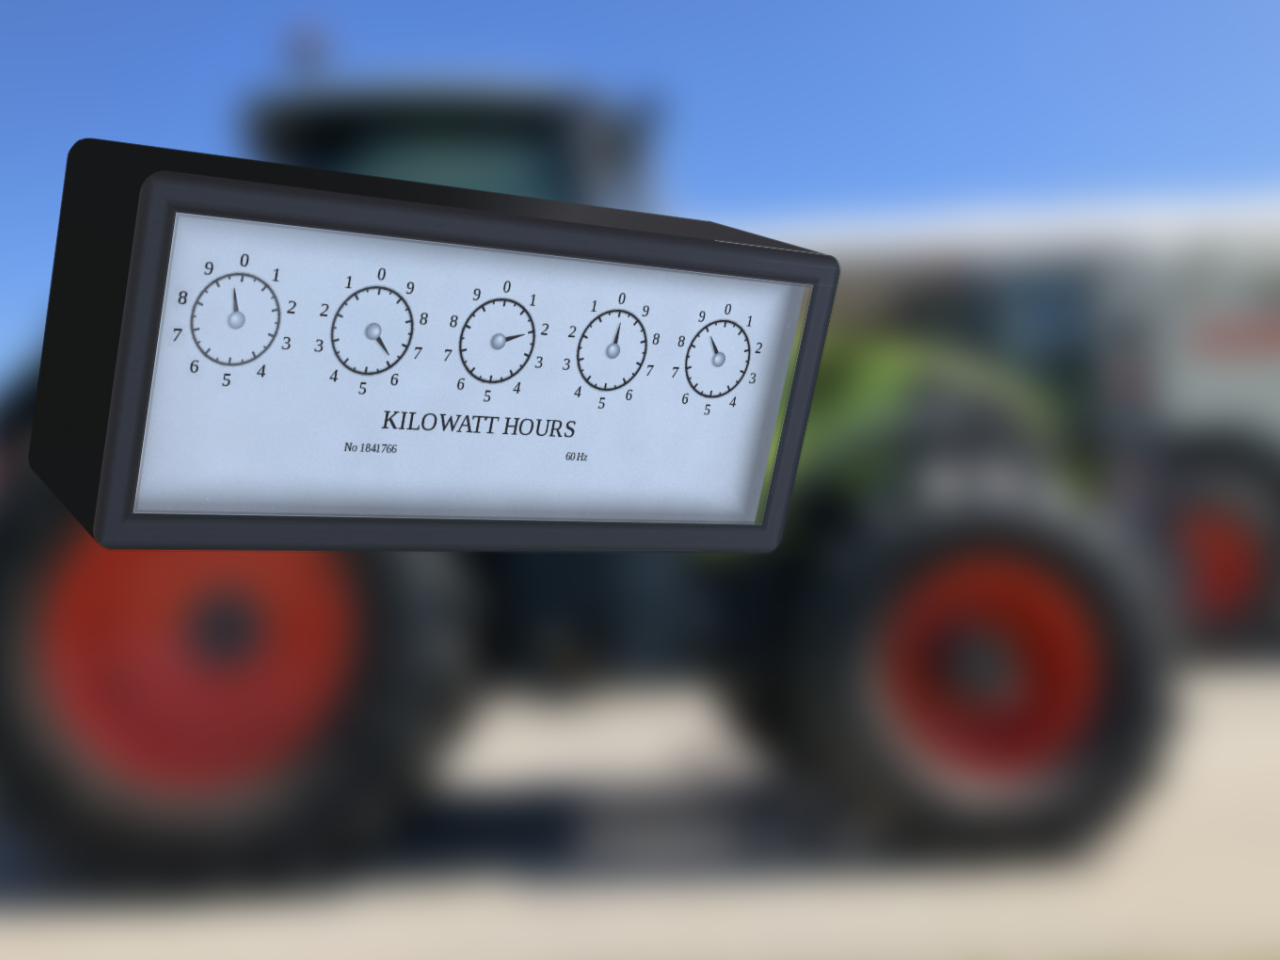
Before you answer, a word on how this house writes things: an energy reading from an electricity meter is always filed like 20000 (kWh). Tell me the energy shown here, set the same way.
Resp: 96199 (kWh)
